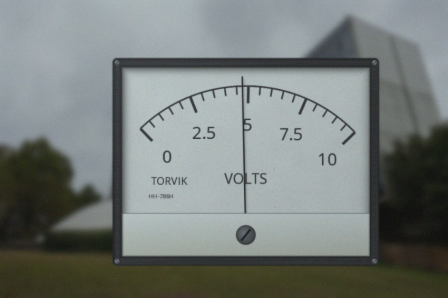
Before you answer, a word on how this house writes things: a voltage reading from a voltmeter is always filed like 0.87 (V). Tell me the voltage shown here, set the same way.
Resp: 4.75 (V)
